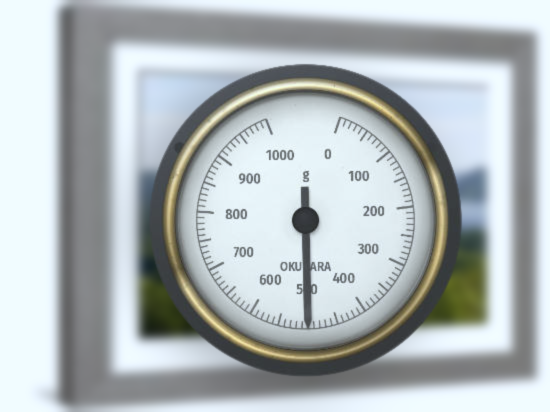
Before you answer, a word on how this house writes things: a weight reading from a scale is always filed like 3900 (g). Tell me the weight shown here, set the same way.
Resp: 500 (g)
